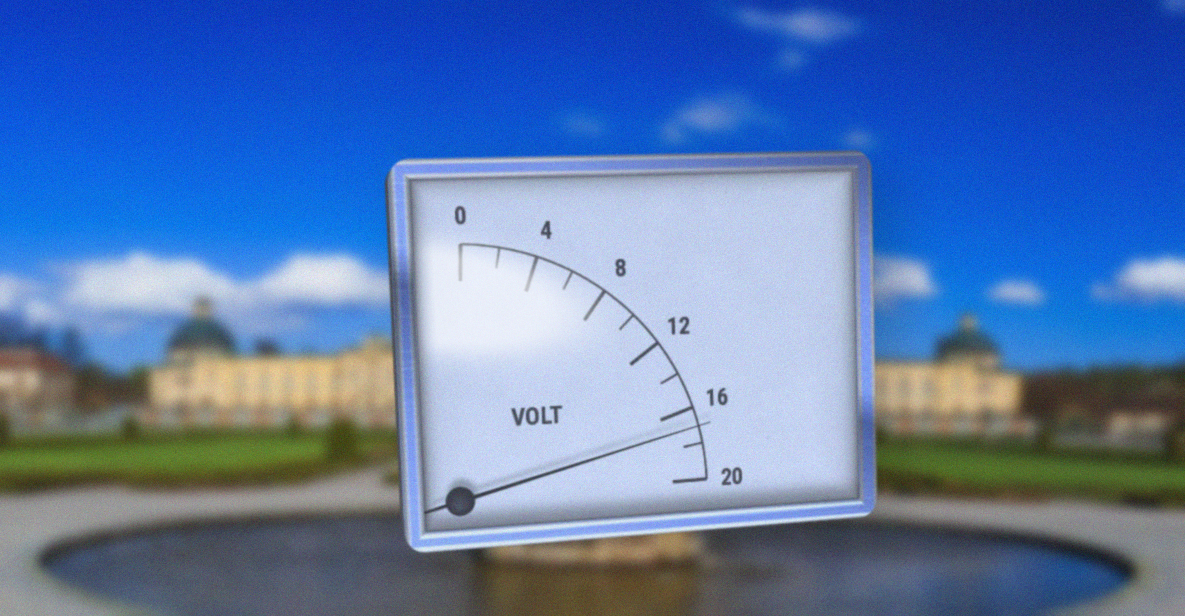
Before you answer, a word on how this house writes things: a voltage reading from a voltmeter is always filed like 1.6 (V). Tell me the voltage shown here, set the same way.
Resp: 17 (V)
